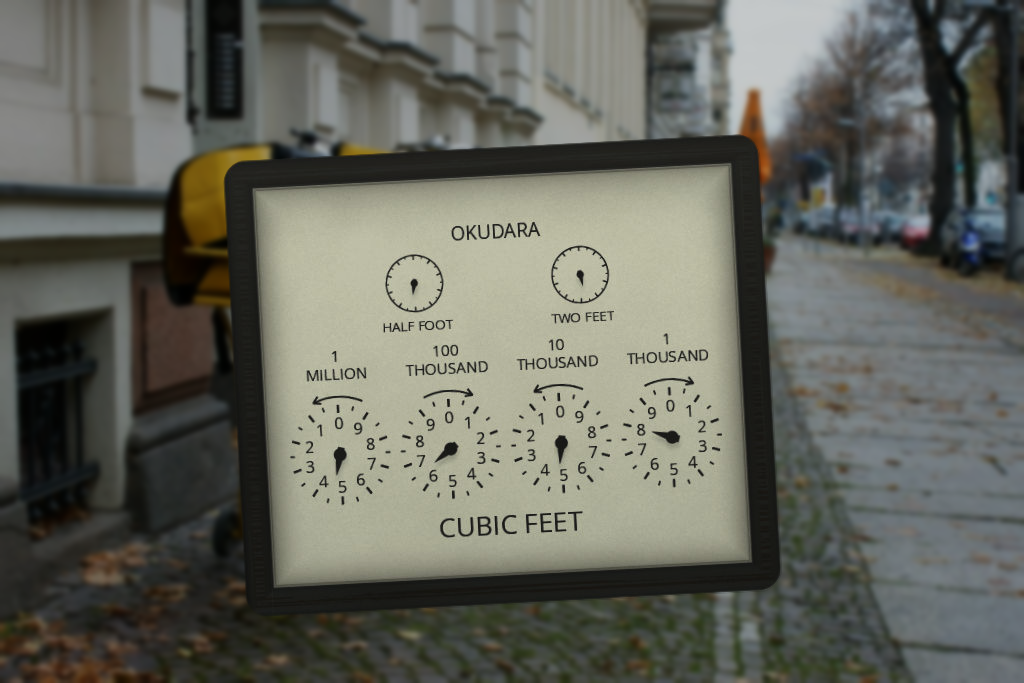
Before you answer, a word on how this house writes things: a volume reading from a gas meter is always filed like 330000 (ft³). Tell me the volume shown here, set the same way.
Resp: 464800 (ft³)
